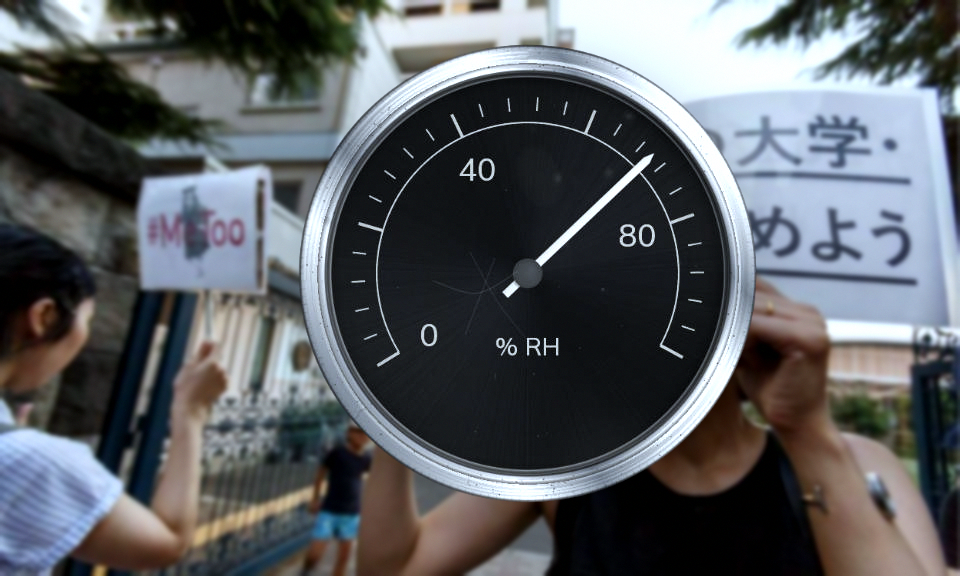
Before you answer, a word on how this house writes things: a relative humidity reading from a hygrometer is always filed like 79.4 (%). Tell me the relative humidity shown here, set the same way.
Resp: 70 (%)
